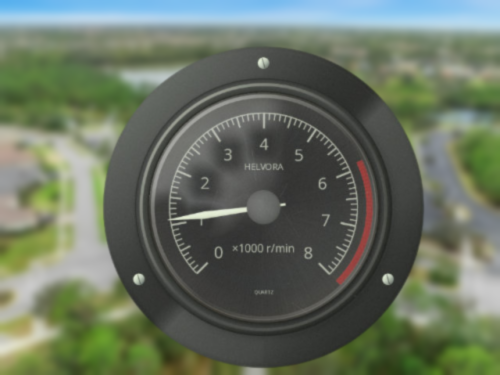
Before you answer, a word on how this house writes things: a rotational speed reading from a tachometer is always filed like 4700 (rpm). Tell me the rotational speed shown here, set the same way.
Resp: 1100 (rpm)
